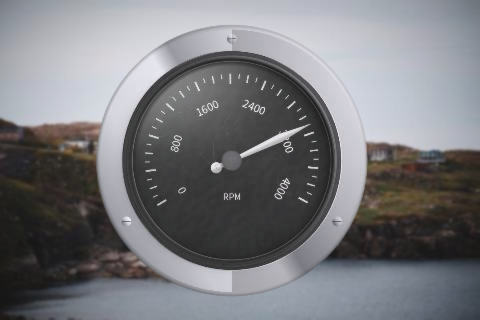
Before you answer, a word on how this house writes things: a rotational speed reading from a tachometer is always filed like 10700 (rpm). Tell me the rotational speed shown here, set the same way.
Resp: 3100 (rpm)
